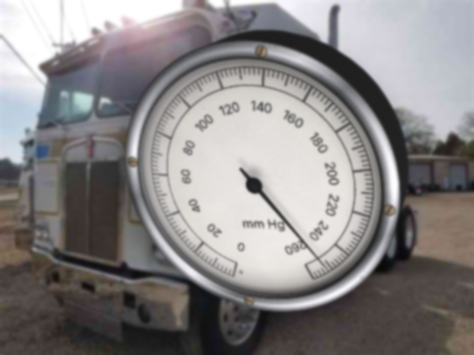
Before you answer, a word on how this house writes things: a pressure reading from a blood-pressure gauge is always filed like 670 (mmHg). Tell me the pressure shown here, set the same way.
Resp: 250 (mmHg)
